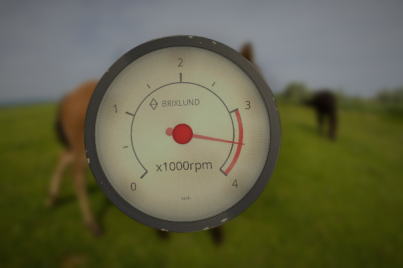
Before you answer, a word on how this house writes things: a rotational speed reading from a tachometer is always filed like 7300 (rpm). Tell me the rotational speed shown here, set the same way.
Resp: 3500 (rpm)
